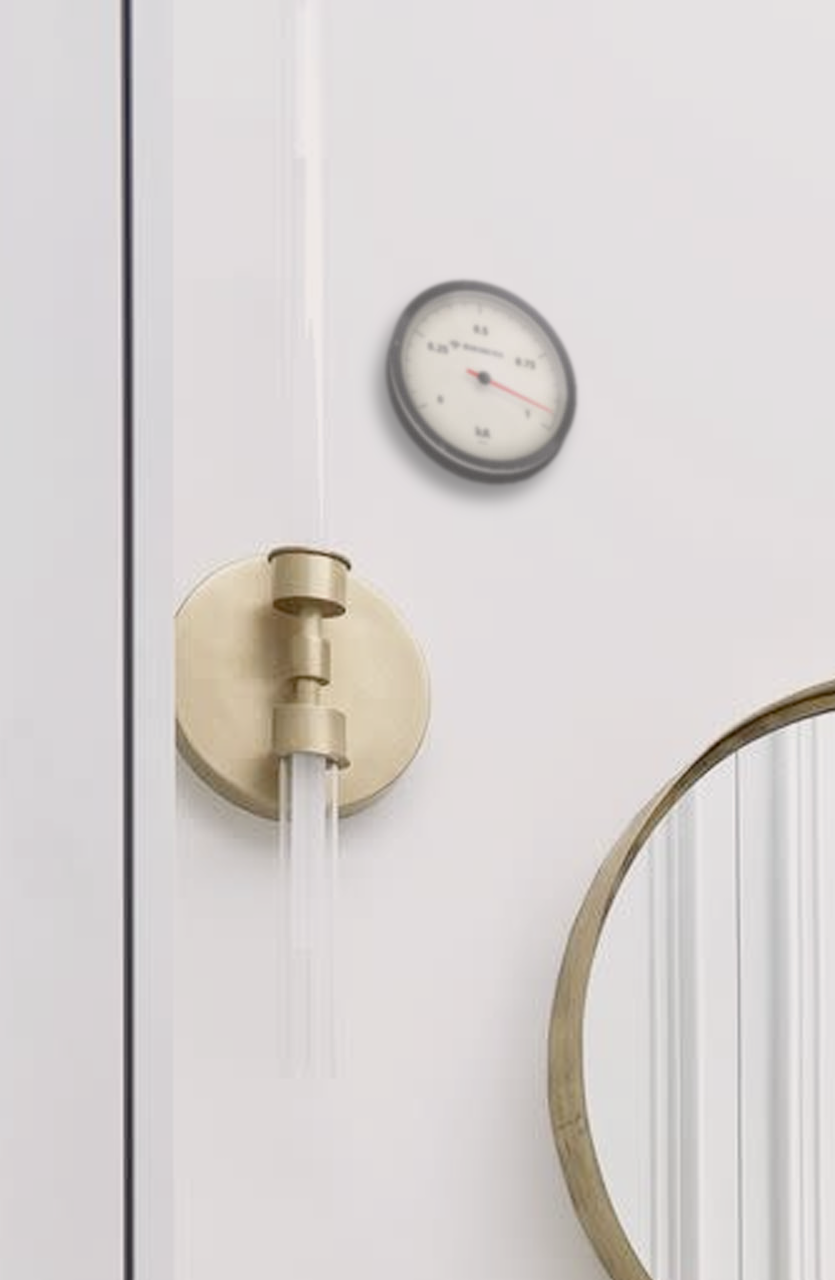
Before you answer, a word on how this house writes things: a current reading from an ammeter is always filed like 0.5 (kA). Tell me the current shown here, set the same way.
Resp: 0.95 (kA)
